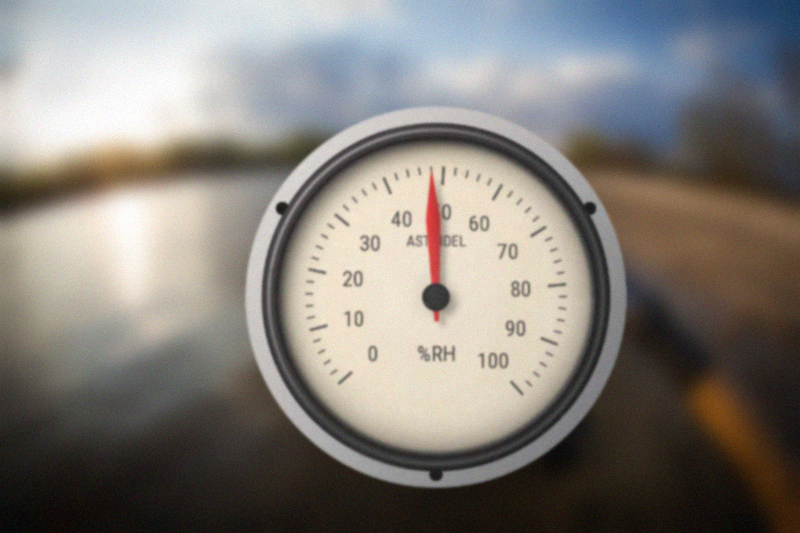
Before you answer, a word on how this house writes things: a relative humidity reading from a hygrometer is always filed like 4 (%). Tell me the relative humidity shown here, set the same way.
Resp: 48 (%)
